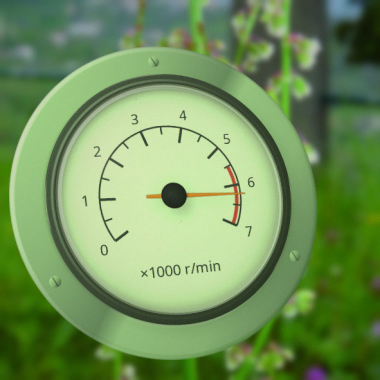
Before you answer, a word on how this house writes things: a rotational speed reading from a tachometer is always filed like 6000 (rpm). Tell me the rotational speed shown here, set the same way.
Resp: 6250 (rpm)
